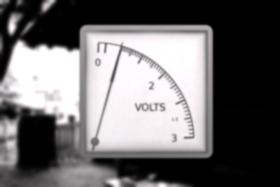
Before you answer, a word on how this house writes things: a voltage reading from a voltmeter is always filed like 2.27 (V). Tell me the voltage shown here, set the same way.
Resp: 1 (V)
